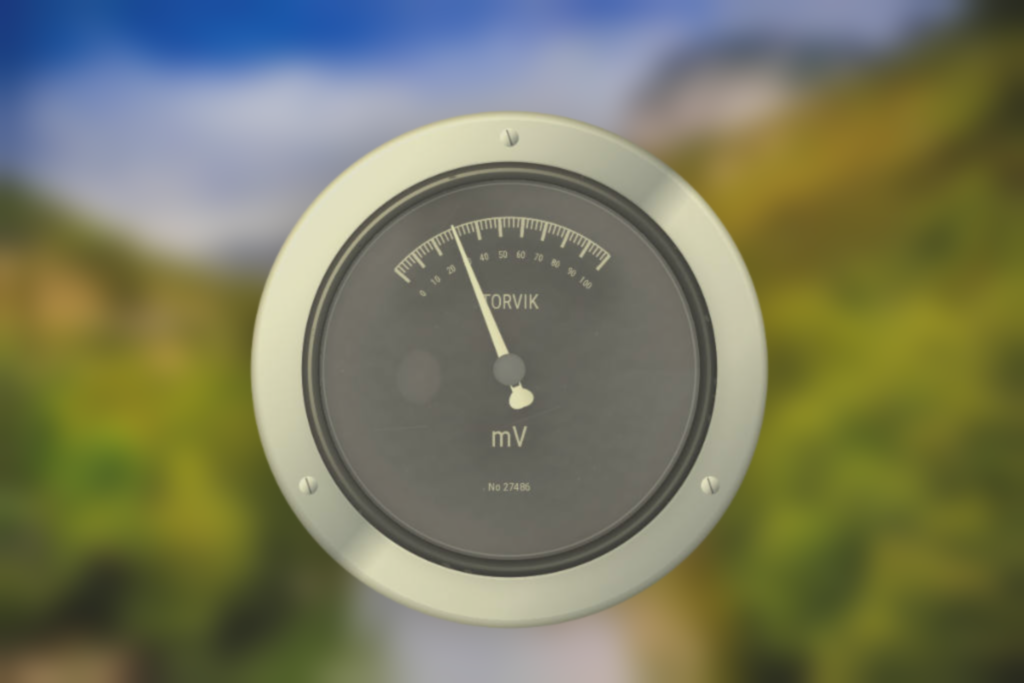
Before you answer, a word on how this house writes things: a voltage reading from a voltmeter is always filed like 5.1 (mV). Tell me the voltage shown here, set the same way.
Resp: 30 (mV)
